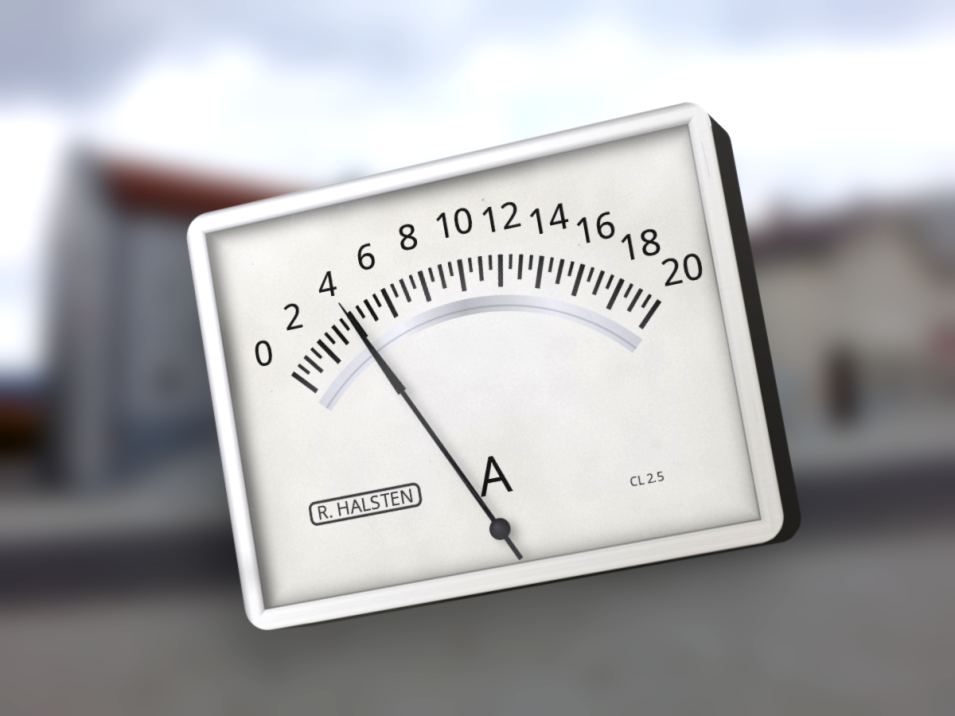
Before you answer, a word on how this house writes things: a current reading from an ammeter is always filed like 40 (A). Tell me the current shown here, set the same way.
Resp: 4 (A)
